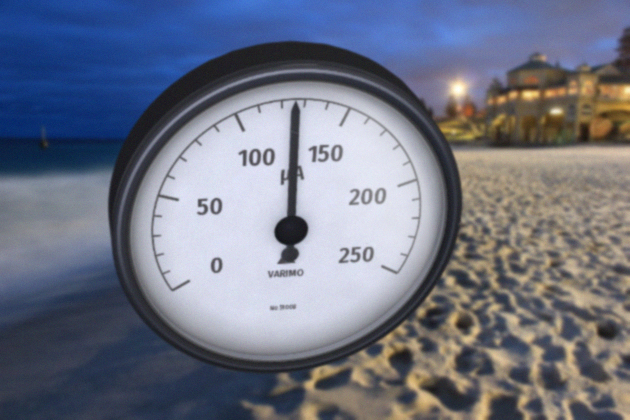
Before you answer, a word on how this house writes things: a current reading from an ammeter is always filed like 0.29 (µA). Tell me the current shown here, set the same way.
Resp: 125 (µA)
